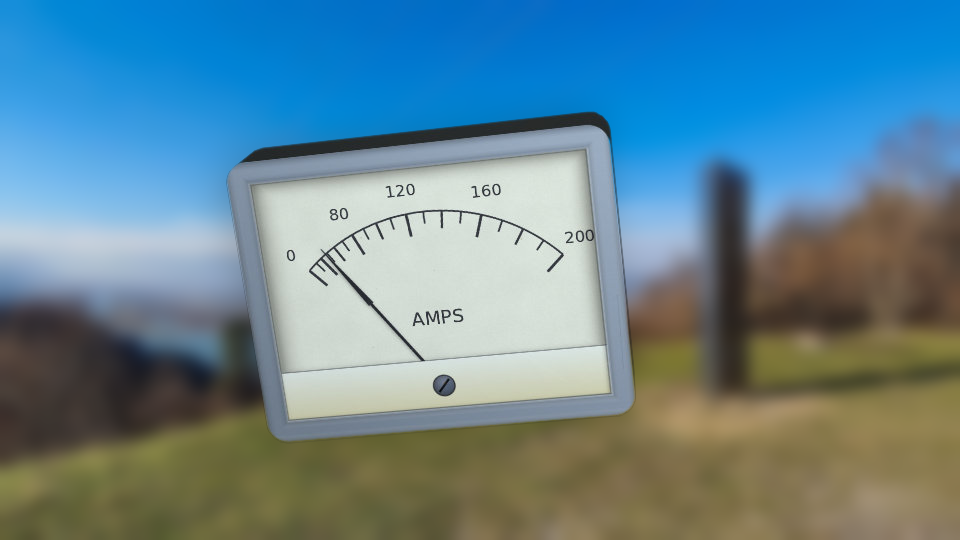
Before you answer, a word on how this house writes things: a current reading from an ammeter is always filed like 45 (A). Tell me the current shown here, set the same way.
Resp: 50 (A)
